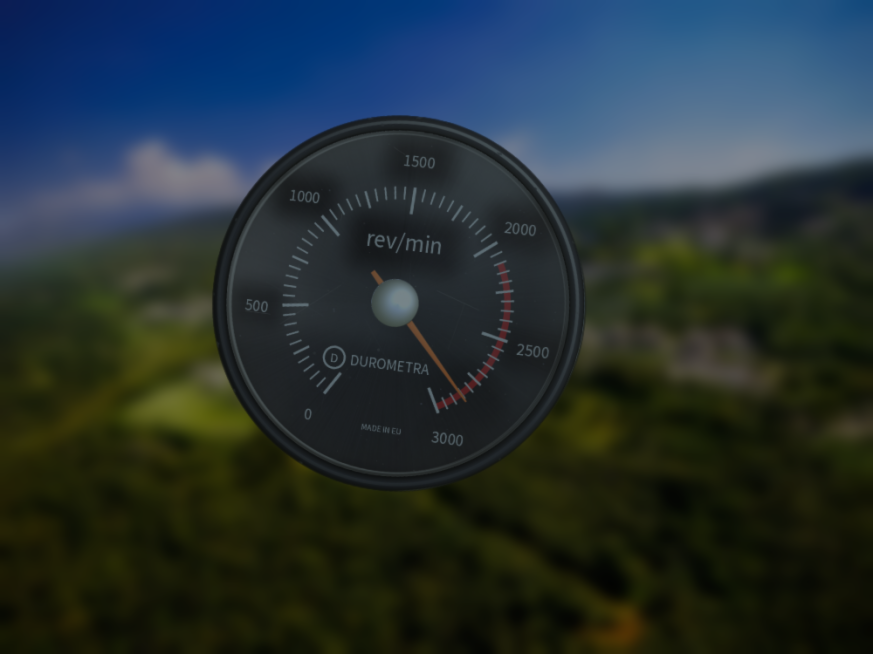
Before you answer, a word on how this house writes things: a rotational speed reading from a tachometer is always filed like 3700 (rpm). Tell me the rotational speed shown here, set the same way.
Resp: 2850 (rpm)
